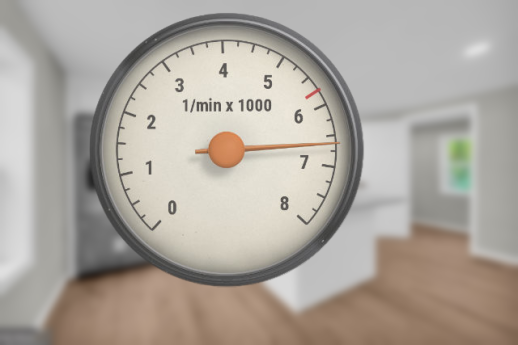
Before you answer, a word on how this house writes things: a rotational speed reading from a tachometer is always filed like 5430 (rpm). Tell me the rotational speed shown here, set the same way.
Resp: 6625 (rpm)
